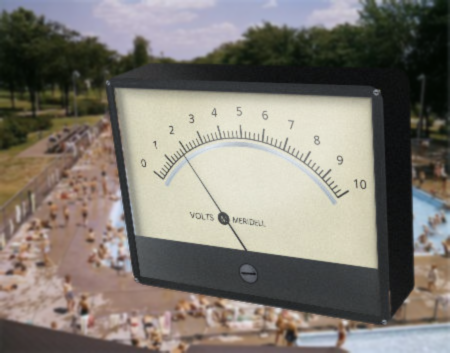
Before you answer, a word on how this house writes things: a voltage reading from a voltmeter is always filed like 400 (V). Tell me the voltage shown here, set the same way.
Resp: 2 (V)
